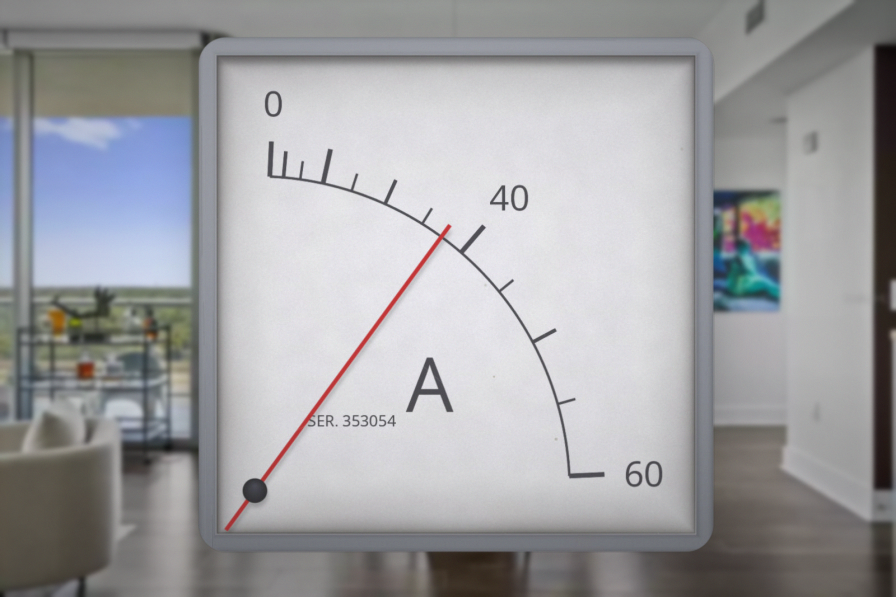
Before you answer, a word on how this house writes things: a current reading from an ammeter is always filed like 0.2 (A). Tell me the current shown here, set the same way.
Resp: 37.5 (A)
